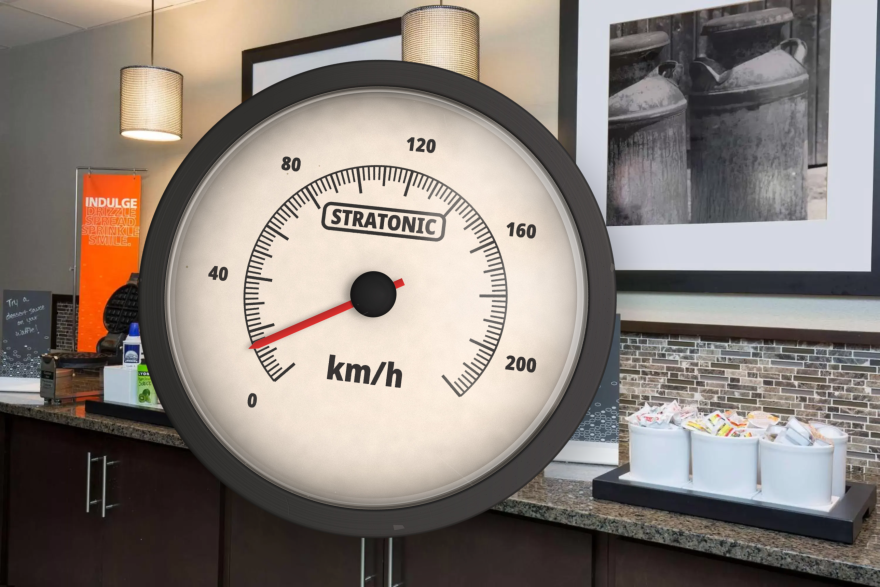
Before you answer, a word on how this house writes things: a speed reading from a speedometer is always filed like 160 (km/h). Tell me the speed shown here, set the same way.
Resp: 14 (km/h)
